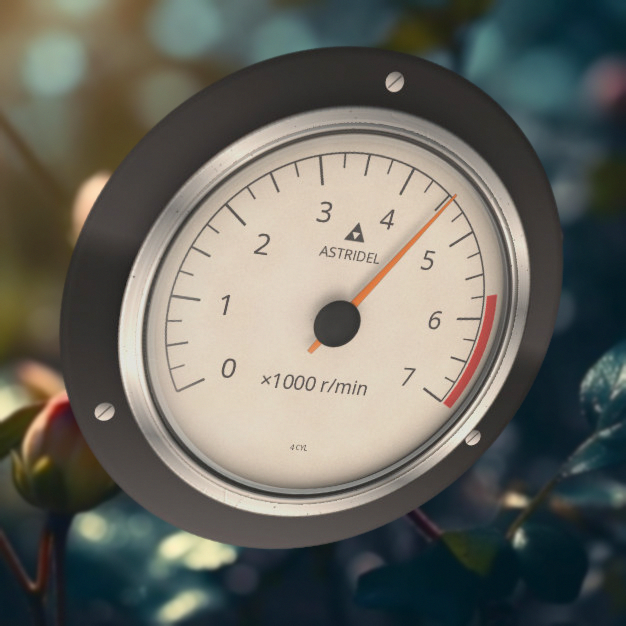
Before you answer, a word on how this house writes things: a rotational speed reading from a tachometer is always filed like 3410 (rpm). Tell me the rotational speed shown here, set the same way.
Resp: 4500 (rpm)
